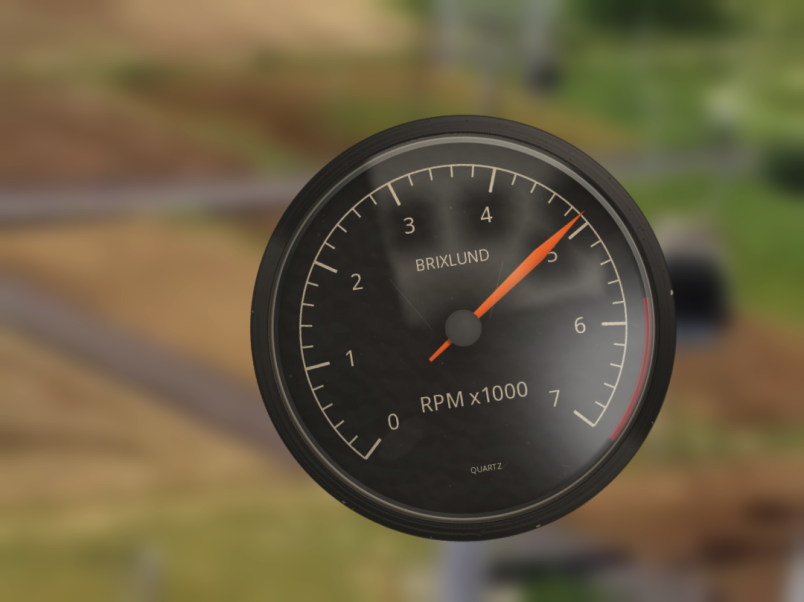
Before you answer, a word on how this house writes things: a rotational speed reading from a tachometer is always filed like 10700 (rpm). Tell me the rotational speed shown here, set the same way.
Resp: 4900 (rpm)
